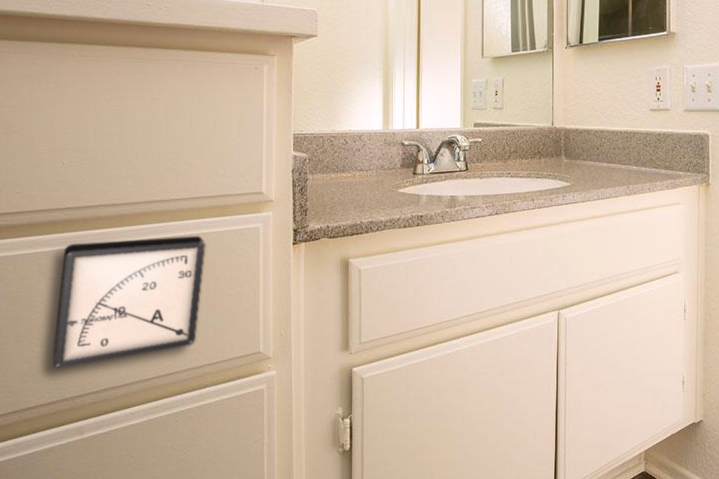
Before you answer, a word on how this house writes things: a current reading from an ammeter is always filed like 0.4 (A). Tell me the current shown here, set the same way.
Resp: 10 (A)
